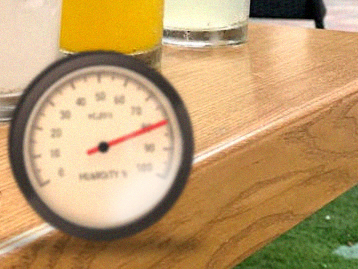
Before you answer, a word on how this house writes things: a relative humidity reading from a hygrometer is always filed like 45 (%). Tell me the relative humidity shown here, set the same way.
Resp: 80 (%)
